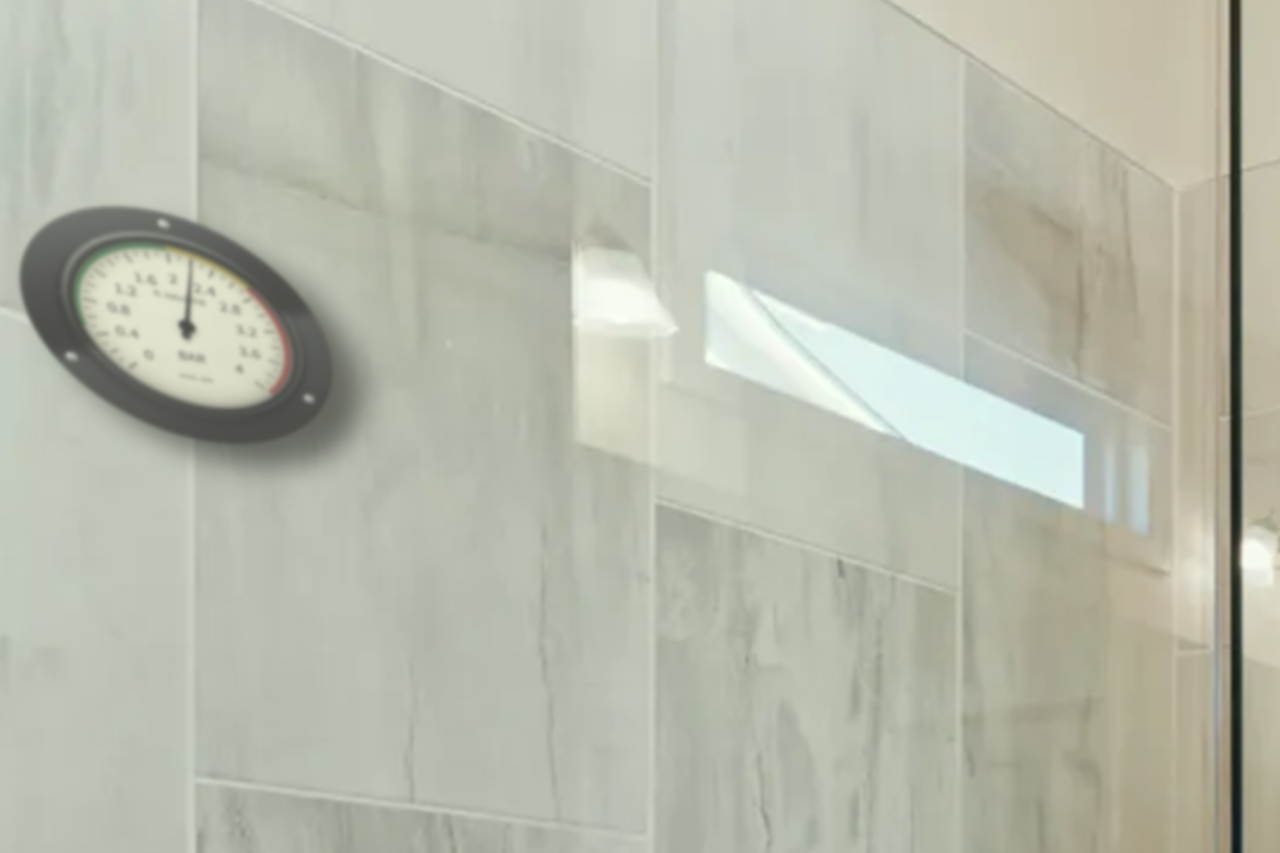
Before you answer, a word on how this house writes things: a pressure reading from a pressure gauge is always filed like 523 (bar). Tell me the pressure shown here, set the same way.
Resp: 2.2 (bar)
